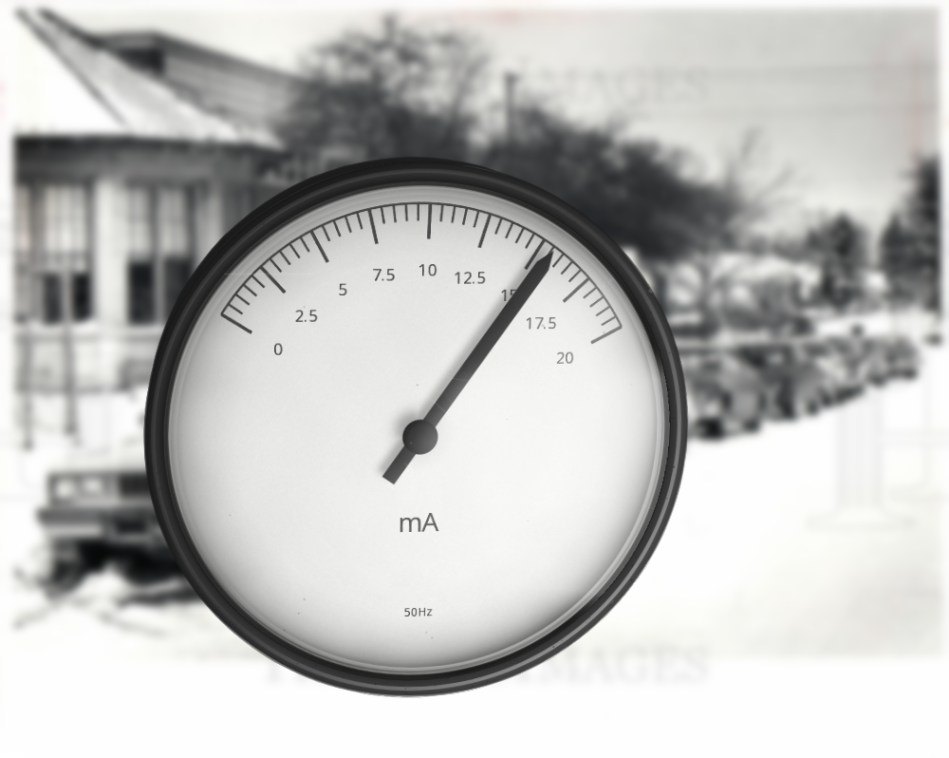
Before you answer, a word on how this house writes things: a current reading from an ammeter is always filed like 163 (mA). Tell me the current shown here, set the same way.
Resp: 15.5 (mA)
